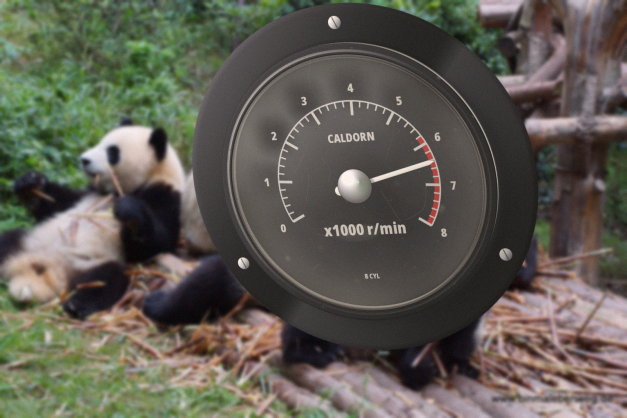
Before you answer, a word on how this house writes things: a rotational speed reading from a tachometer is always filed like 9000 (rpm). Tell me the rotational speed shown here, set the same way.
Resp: 6400 (rpm)
